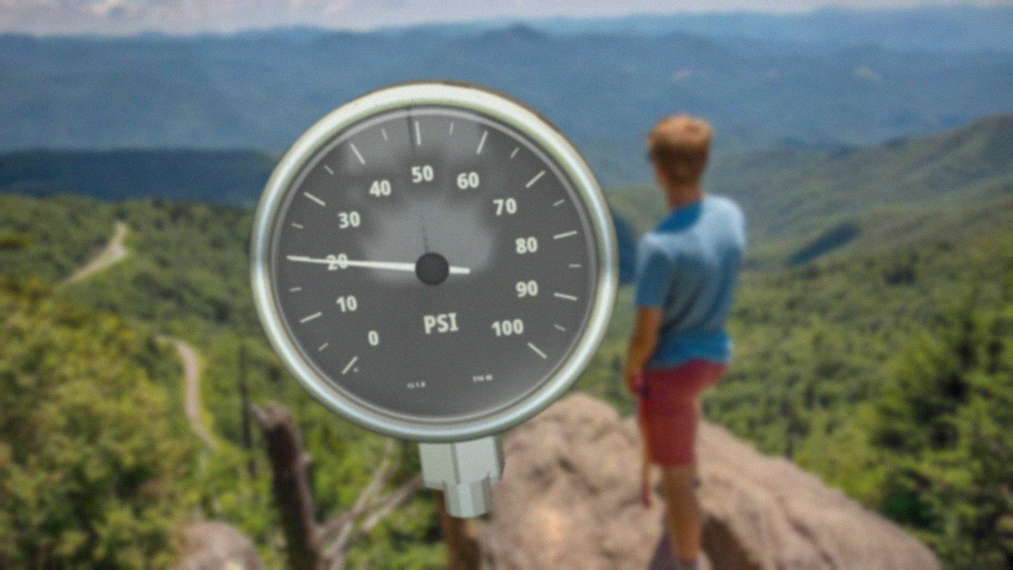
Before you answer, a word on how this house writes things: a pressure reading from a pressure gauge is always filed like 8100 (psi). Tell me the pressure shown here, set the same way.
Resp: 20 (psi)
